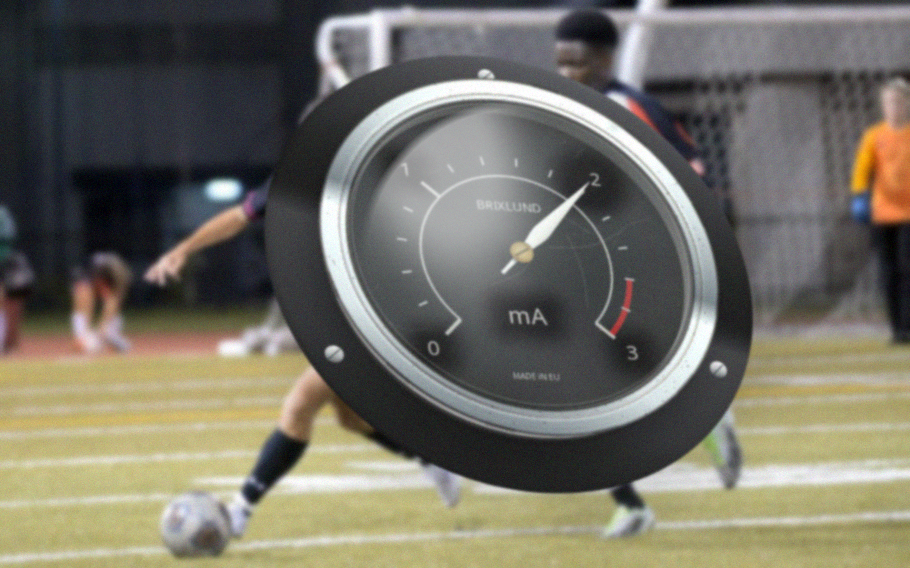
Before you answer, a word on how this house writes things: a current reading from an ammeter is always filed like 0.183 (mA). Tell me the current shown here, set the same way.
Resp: 2 (mA)
